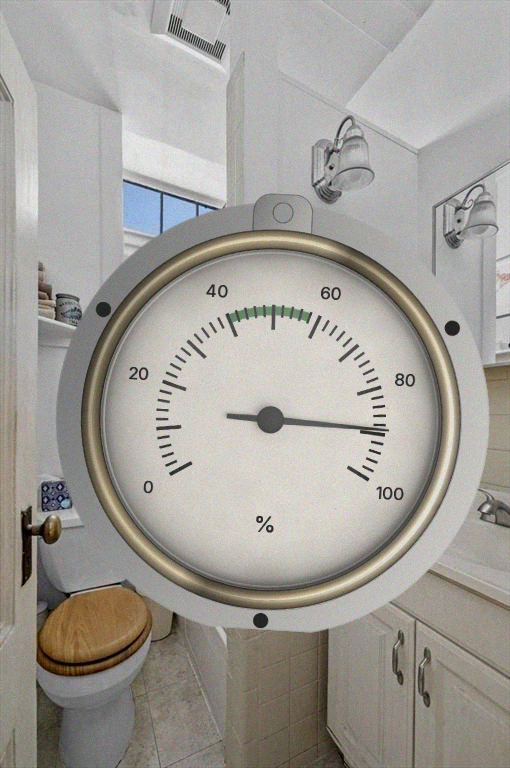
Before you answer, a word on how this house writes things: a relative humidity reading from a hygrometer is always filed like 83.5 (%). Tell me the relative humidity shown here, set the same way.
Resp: 89 (%)
